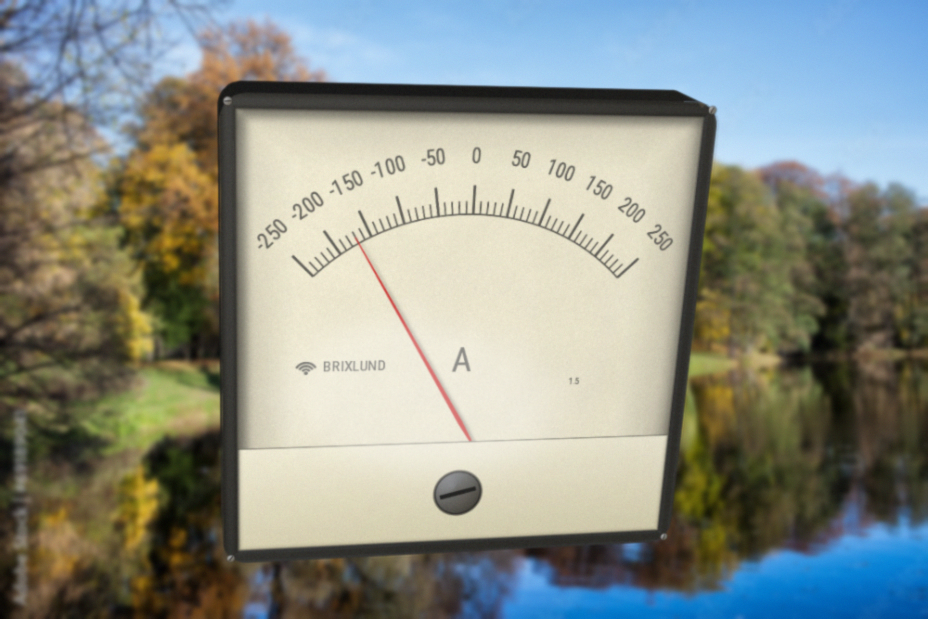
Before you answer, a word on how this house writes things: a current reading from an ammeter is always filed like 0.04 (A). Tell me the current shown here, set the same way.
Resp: -170 (A)
